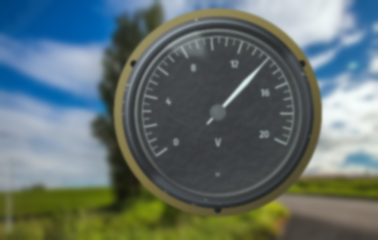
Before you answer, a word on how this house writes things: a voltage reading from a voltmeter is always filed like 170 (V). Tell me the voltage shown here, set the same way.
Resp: 14 (V)
